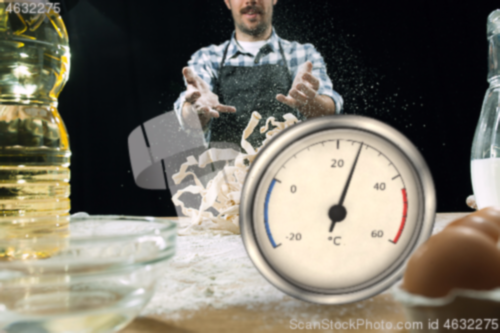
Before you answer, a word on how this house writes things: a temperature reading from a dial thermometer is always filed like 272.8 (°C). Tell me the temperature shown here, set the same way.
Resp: 26 (°C)
